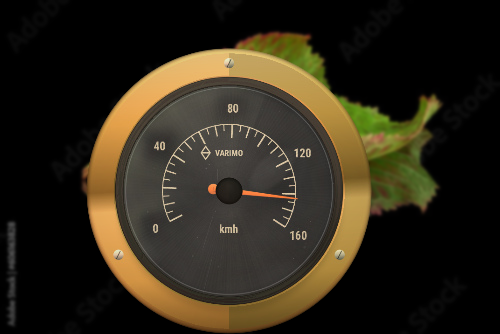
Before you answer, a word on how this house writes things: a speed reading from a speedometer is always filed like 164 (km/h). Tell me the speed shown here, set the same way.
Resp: 142.5 (km/h)
